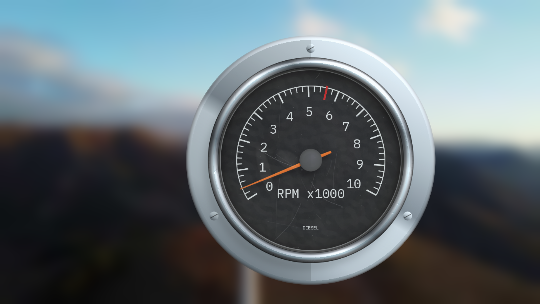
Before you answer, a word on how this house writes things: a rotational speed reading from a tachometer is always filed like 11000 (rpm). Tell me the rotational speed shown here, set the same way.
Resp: 400 (rpm)
